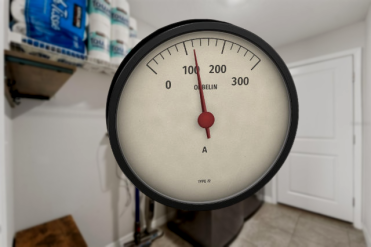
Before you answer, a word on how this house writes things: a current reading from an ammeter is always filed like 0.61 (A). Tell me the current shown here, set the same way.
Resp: 120 (A)
